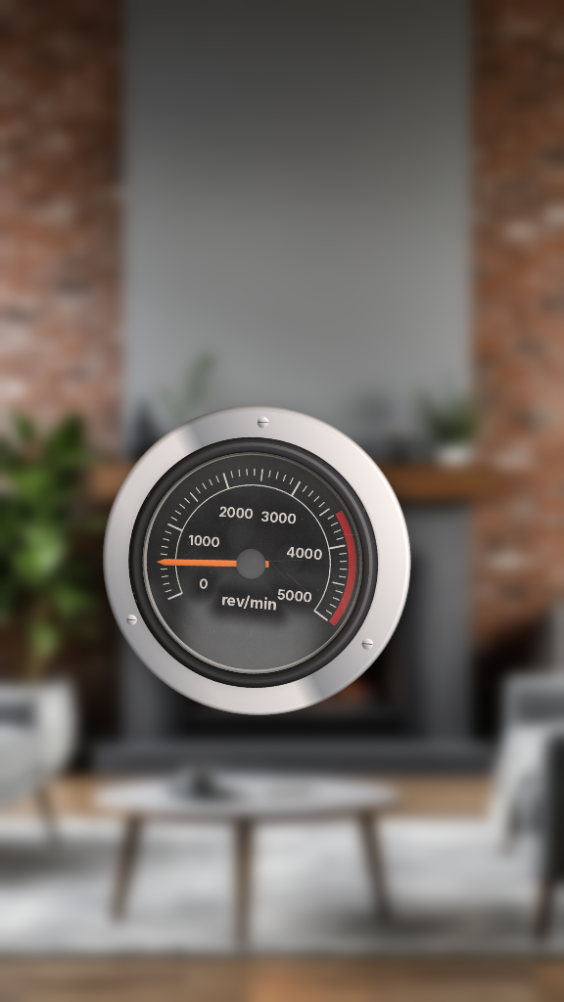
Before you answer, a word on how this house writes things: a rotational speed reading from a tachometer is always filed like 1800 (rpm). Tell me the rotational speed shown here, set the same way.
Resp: 500 (rpm)
